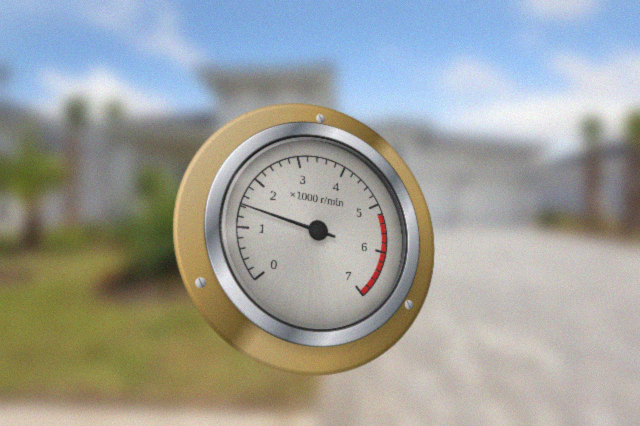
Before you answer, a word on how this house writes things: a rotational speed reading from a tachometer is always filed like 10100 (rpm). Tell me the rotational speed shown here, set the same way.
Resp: 1400 (rpm)
